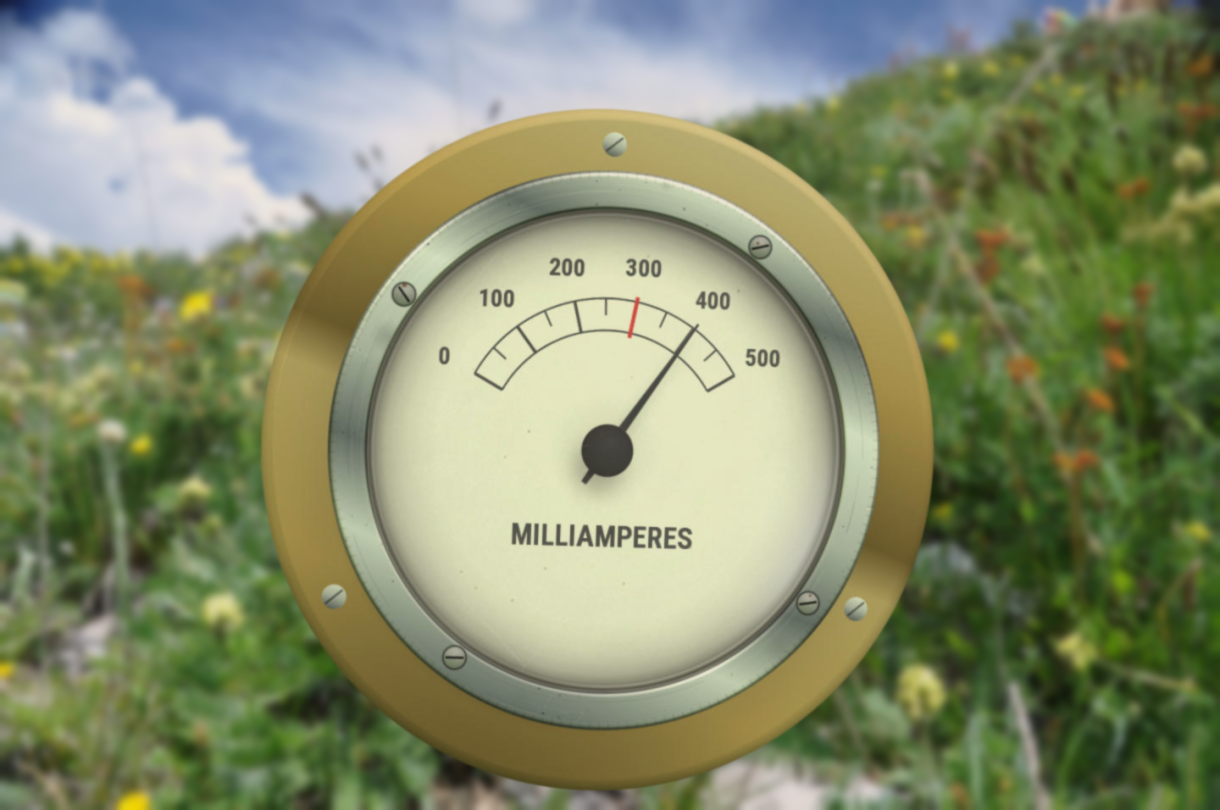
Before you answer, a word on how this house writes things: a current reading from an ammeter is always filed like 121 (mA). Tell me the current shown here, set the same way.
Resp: 400 (mA)
